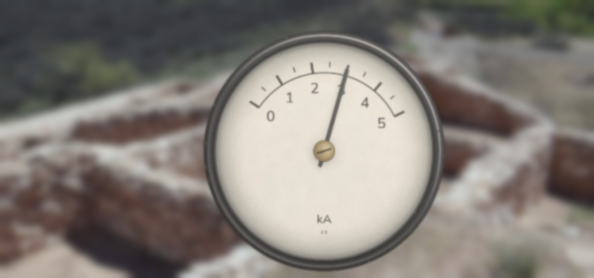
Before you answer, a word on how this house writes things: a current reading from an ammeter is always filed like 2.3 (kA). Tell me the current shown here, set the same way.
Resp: 3 (kA)
